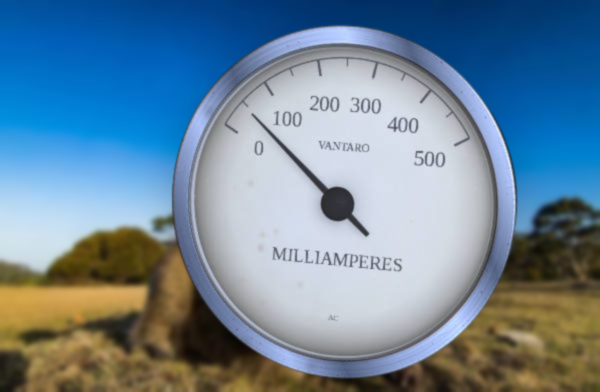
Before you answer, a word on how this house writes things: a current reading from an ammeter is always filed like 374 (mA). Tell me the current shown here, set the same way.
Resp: 50 (mA)
